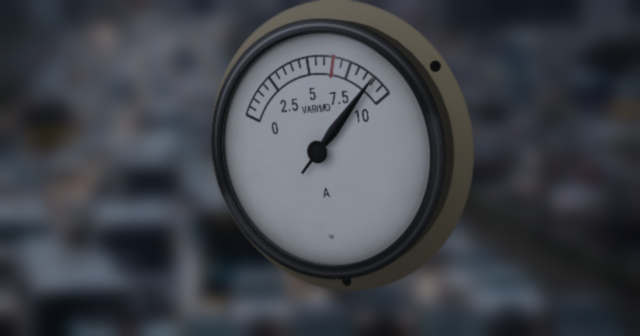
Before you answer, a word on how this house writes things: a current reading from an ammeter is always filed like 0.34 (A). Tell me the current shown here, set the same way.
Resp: 9 (A)
